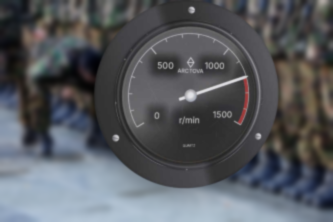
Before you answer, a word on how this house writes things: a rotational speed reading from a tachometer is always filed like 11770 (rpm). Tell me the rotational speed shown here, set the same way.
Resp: 1200 (rpm)
